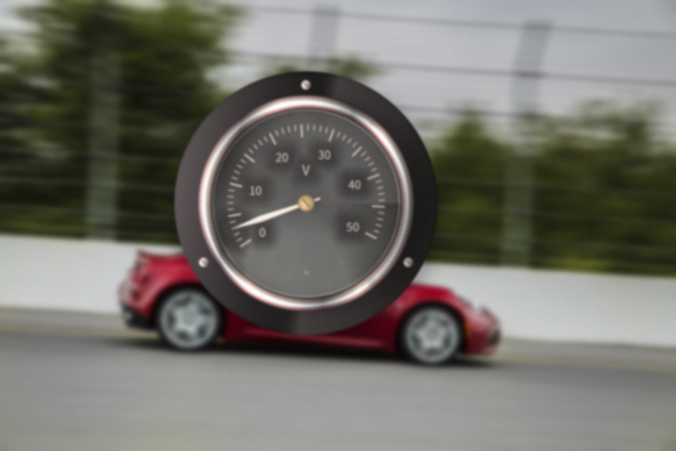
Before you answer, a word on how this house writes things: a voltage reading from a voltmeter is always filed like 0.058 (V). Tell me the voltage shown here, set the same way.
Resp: 3 (V)
